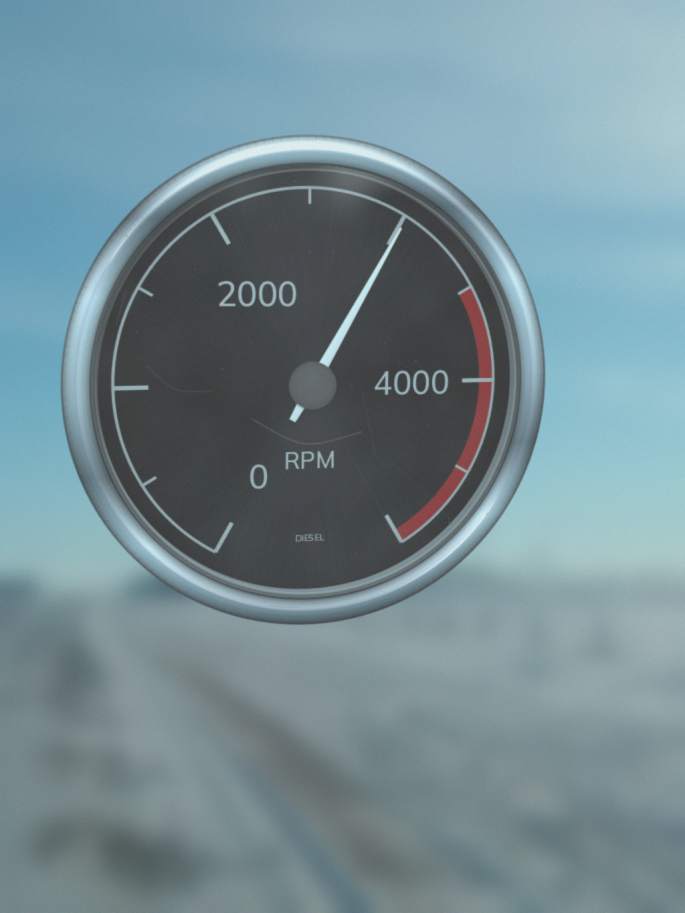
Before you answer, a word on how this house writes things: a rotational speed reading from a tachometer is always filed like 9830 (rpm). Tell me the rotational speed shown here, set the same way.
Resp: 3000 (rpm)
